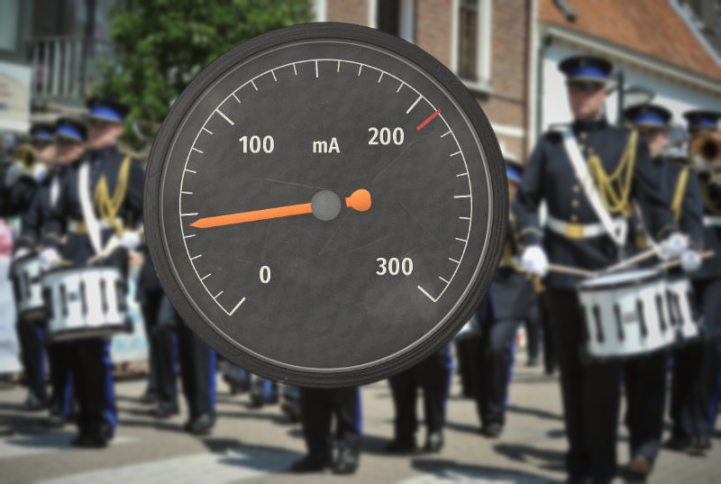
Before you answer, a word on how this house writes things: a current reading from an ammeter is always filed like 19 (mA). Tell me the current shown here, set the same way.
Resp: 45 (mA)
